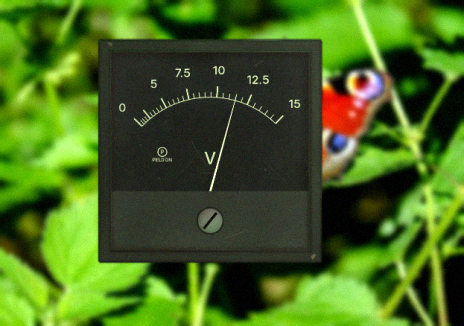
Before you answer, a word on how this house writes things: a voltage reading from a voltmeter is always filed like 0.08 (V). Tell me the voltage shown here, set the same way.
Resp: 11.5 (V)
